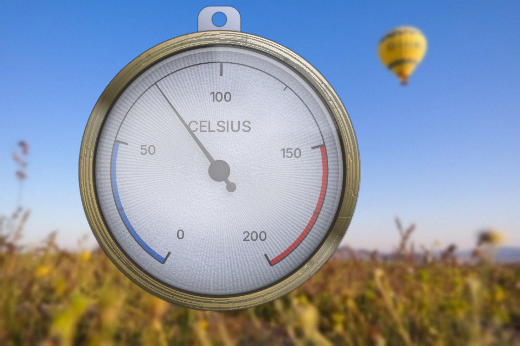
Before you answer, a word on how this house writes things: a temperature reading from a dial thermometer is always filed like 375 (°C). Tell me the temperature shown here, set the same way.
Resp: 75 (°C)
